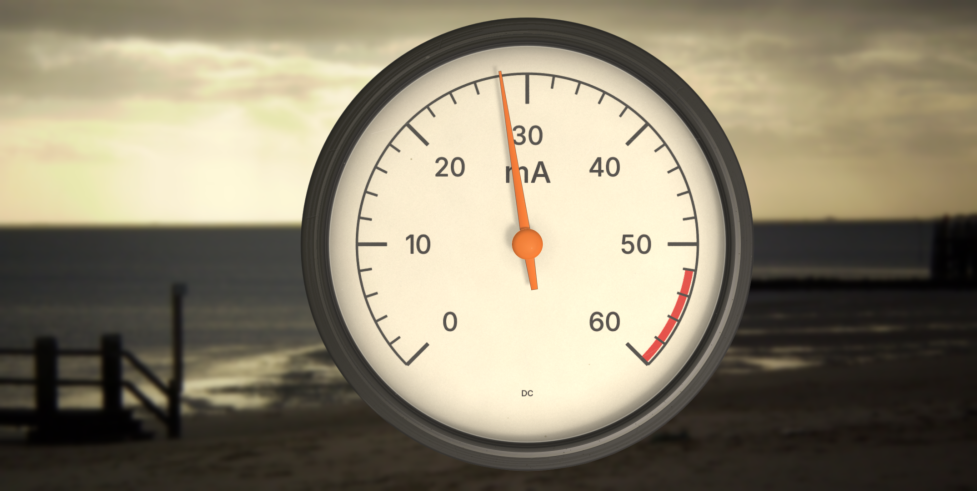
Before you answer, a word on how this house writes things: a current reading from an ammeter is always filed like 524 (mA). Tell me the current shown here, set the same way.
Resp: 28 (mA)
